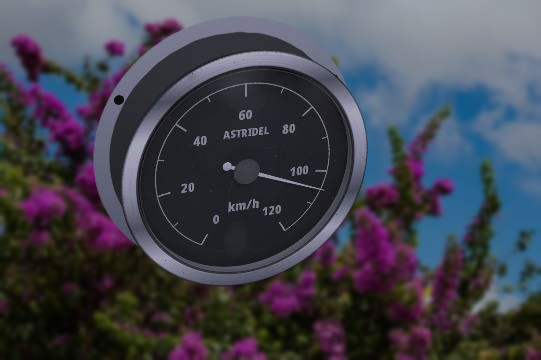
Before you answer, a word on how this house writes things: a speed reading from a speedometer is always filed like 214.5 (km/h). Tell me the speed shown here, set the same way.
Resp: 105 (km/h)
